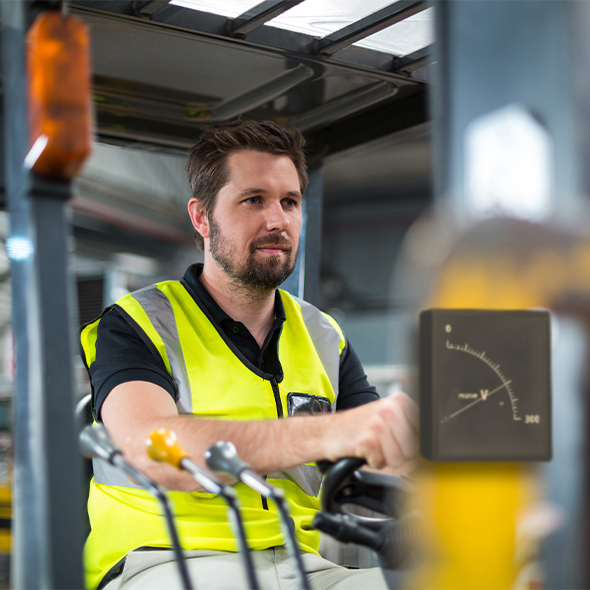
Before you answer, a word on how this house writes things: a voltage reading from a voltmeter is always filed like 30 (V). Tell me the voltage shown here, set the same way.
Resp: 200 (V)
